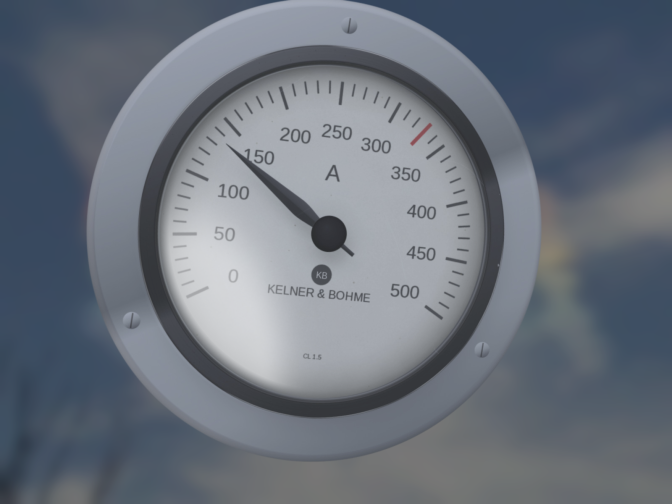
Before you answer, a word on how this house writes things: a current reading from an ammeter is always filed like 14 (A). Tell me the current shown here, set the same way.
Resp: 135 (A)
